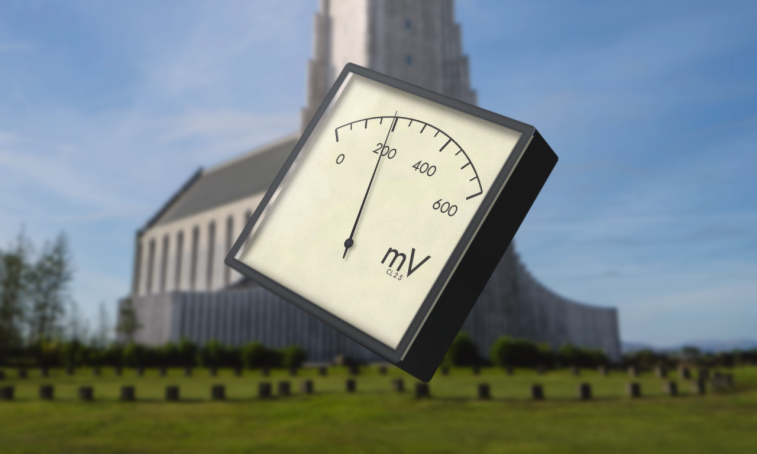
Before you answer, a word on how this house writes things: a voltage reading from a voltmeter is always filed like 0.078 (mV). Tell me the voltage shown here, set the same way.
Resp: 200 (mV)
